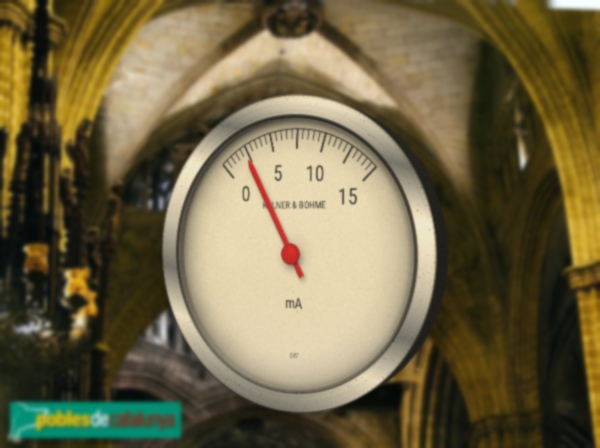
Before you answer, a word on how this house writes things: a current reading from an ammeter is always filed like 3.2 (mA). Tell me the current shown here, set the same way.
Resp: 2.5 (mA)
